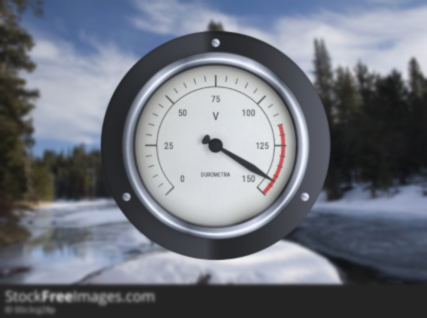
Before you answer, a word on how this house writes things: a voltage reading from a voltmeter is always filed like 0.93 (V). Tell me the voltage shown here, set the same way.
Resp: 142.5 (V)
